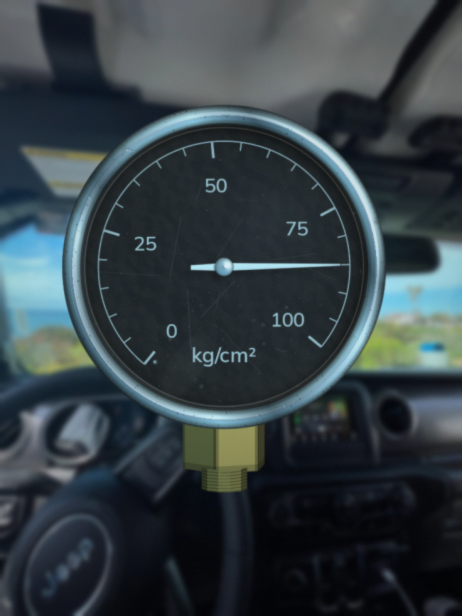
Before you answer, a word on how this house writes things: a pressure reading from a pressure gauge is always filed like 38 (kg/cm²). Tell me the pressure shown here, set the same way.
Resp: 85 (kg/cm²)
